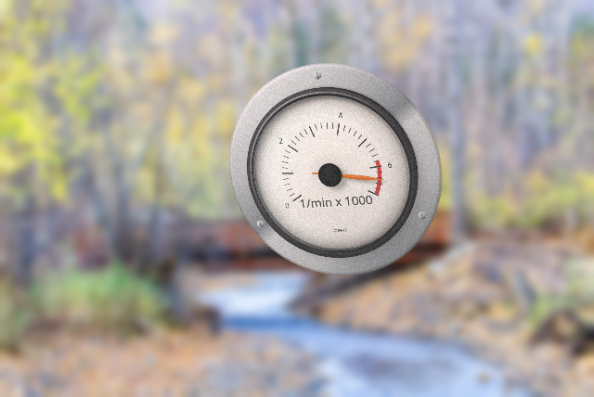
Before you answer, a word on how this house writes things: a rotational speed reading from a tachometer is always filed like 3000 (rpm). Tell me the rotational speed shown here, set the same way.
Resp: 6400 (rpm)
